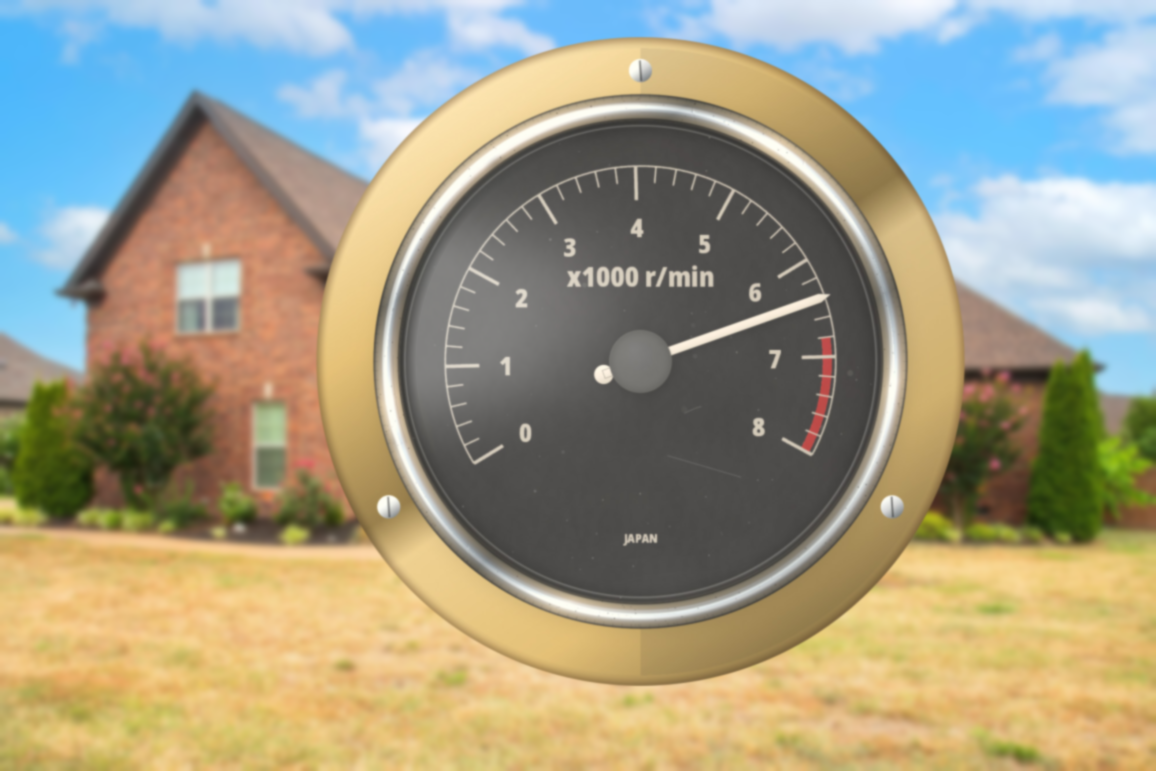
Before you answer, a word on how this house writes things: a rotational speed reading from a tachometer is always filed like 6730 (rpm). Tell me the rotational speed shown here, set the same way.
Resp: 6400 (rpm)
